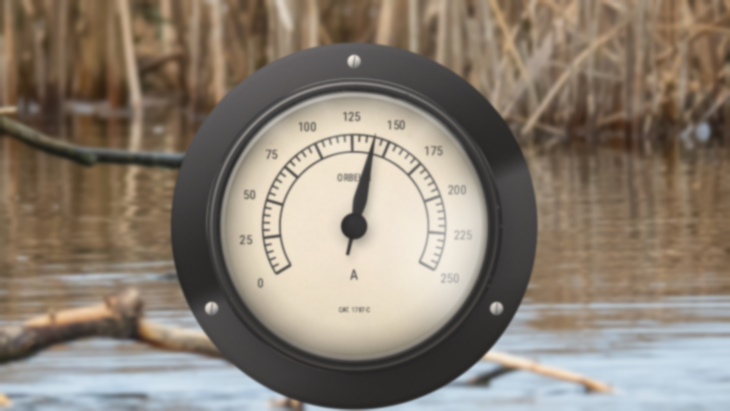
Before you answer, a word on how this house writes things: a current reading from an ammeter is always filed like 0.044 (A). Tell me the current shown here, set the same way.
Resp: 140 (A)
